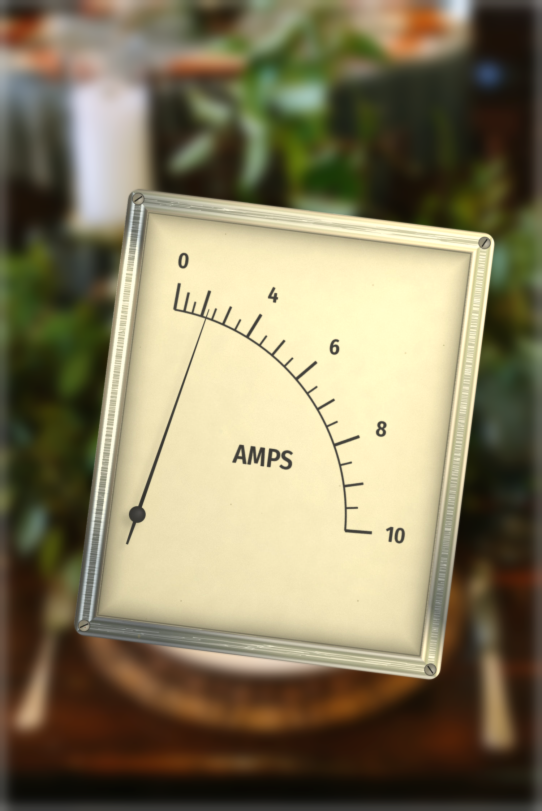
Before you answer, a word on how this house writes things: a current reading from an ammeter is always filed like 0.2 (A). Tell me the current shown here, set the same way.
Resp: 2.25 (A)
